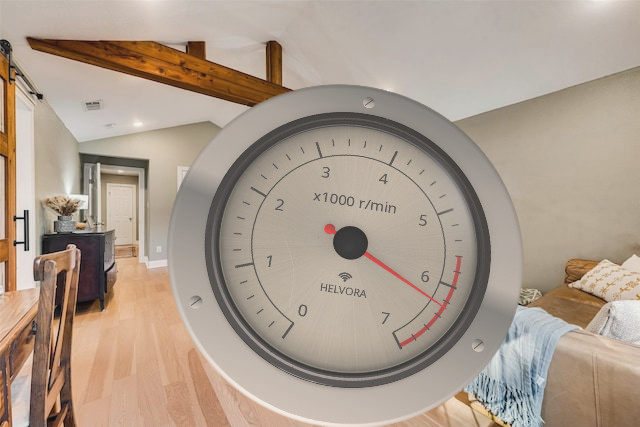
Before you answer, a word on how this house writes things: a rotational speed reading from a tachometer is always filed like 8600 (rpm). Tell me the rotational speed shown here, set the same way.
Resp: 6300 (rpm)
